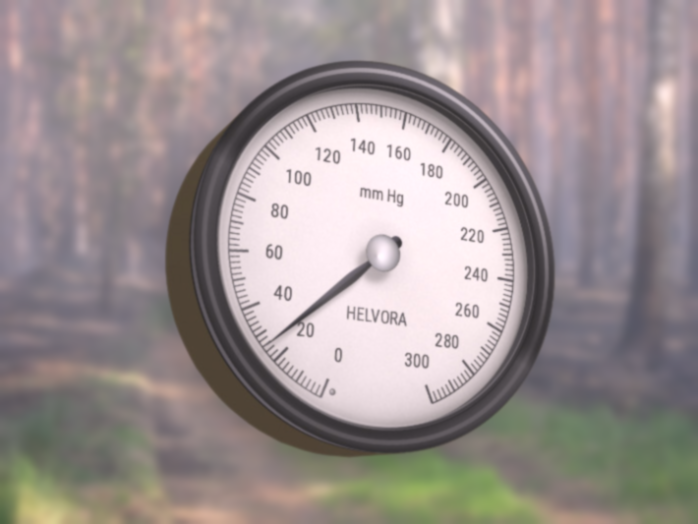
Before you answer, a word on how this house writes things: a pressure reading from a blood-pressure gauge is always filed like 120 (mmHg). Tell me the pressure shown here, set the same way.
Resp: 26 (mmHg)
